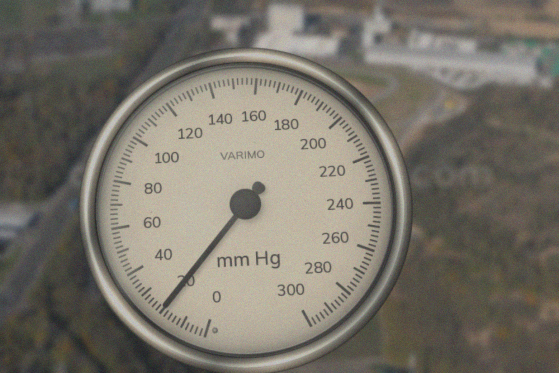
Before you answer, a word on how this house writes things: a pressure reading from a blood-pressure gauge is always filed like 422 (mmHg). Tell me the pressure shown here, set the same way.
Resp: 20 (mmHg)
